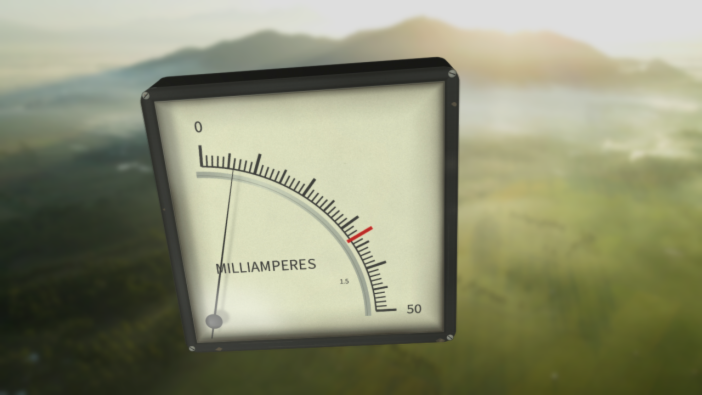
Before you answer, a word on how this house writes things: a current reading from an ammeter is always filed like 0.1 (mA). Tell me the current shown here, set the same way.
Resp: 6 (mA)
